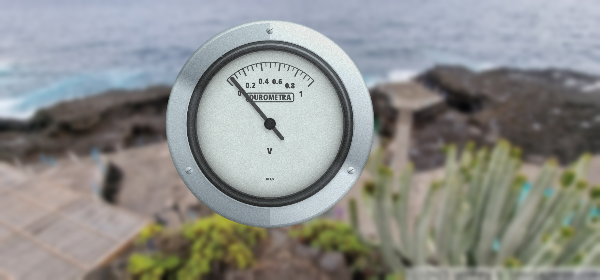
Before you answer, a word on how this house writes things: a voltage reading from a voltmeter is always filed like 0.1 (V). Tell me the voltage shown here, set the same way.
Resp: 0.05 (V)
